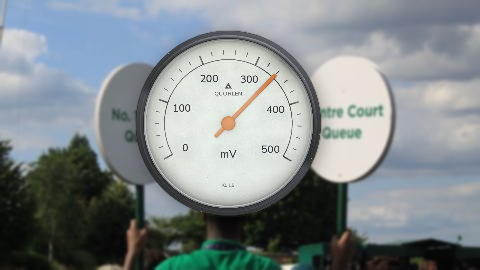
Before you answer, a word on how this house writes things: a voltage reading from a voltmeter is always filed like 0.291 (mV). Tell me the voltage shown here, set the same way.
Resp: 340 (mV)
